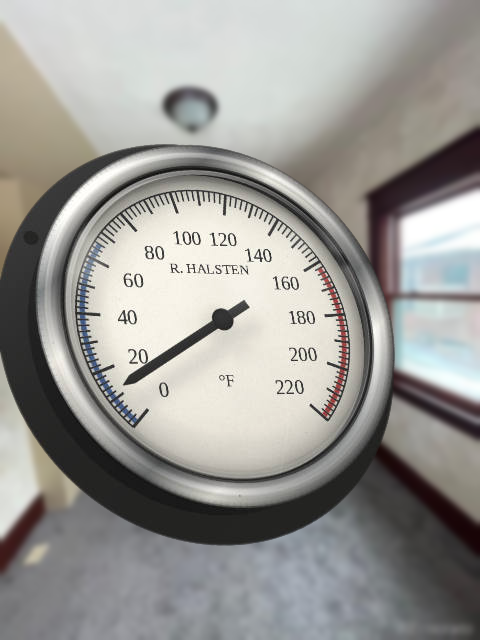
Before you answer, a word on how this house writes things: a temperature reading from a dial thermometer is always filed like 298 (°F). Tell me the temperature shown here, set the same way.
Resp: 12 (°F)
